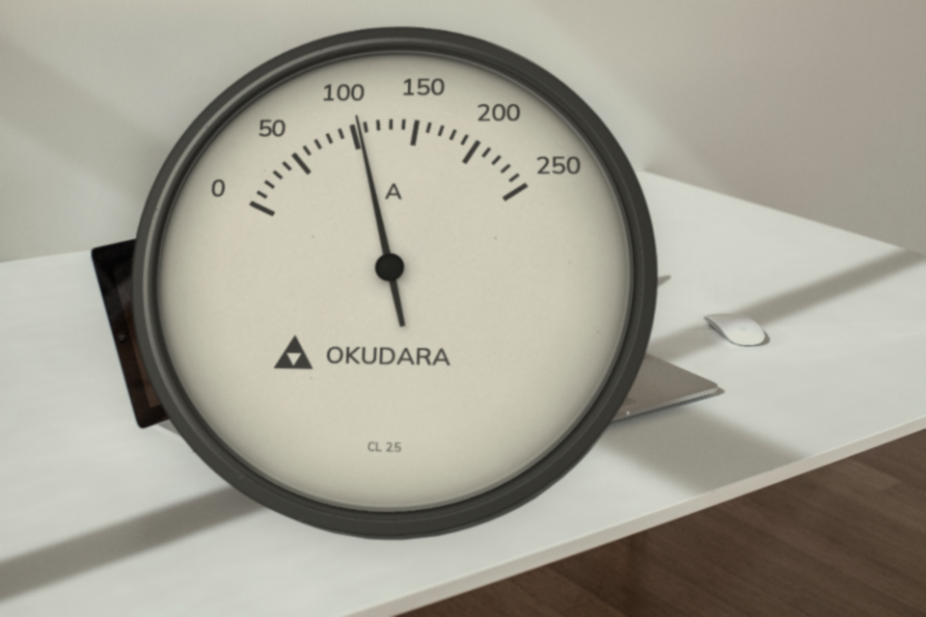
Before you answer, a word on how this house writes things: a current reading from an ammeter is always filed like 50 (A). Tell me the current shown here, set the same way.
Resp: 105 (A)
